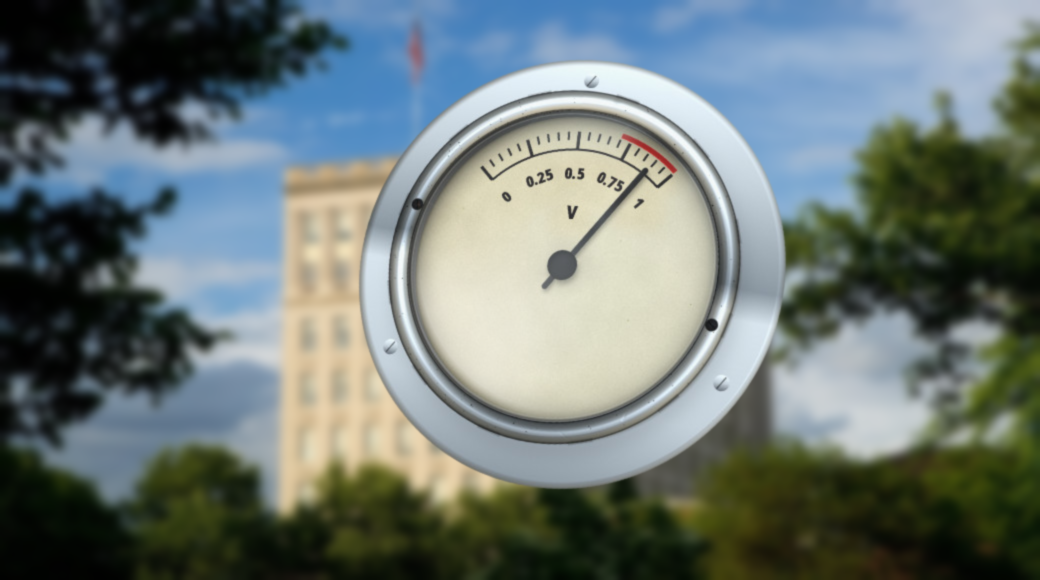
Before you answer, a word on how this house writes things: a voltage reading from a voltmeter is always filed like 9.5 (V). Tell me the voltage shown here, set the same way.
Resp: 0.9 (V)
